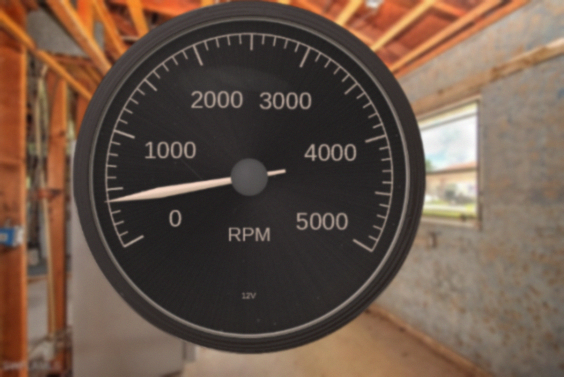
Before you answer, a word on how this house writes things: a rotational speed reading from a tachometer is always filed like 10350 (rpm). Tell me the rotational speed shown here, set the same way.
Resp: 400 (rpm)
